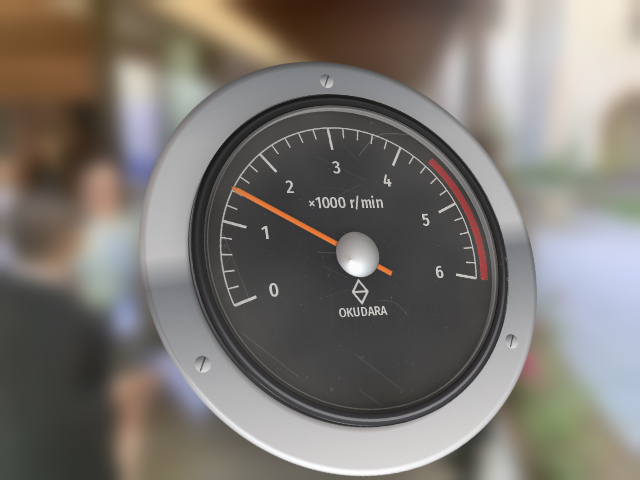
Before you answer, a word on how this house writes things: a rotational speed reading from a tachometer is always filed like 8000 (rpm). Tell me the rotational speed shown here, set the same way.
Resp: 1400 (rpm)
